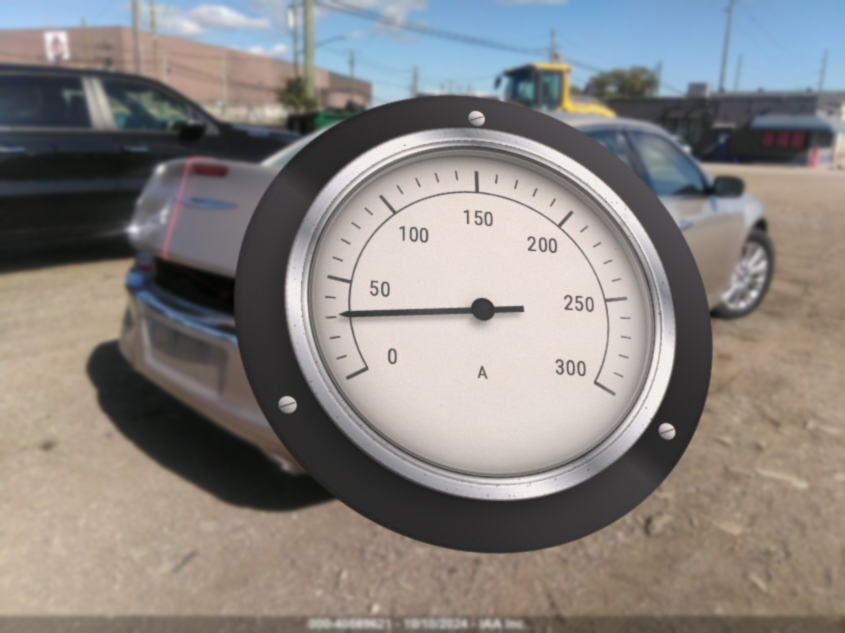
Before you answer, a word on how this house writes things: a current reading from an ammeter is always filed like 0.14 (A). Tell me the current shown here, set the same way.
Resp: 30 (A)
